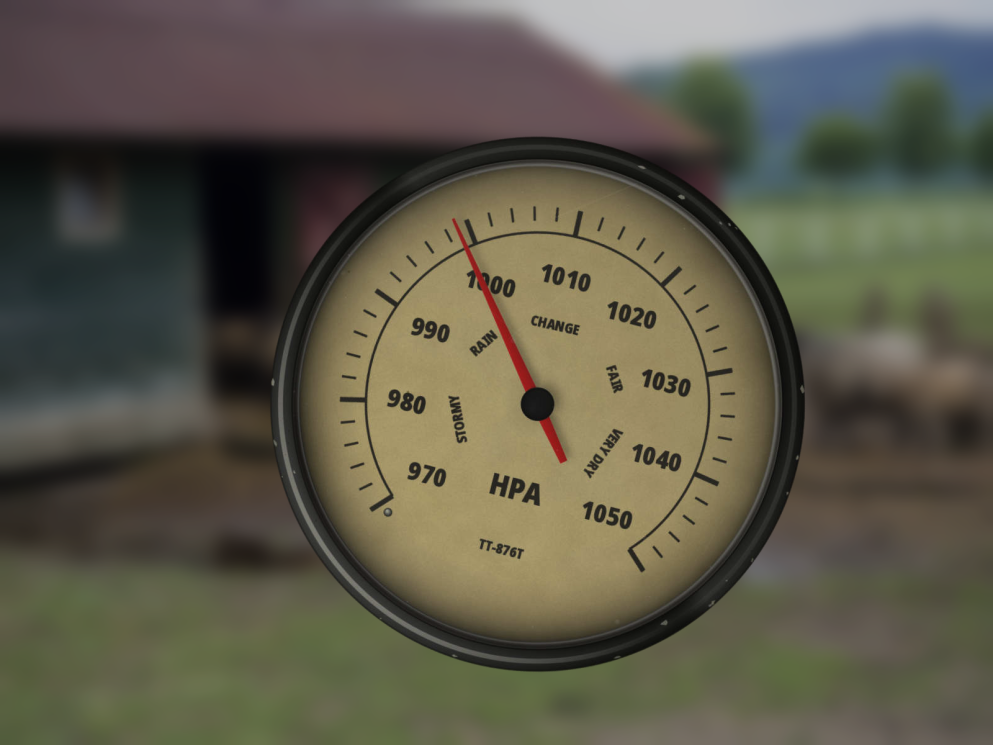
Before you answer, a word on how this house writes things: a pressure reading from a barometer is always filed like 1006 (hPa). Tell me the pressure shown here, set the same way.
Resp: 999 (hPa)
